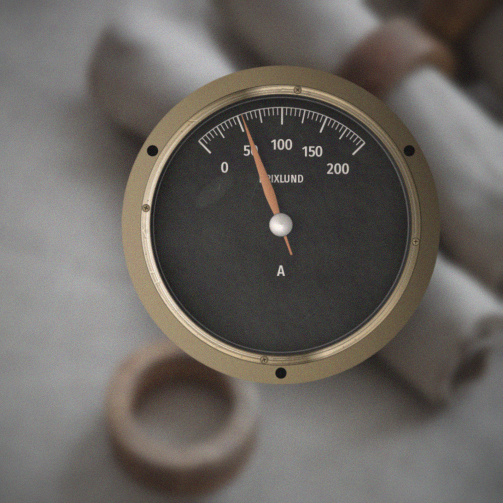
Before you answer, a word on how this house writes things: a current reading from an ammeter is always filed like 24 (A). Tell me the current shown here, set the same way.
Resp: 55 (A)
